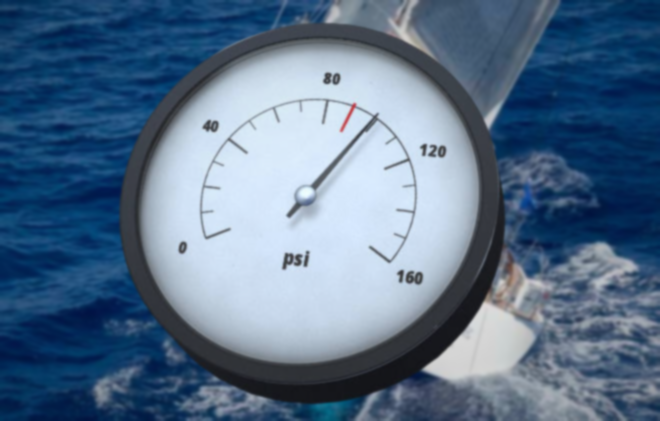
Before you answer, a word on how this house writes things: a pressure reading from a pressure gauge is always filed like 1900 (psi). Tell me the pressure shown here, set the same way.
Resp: 100 (psi)
